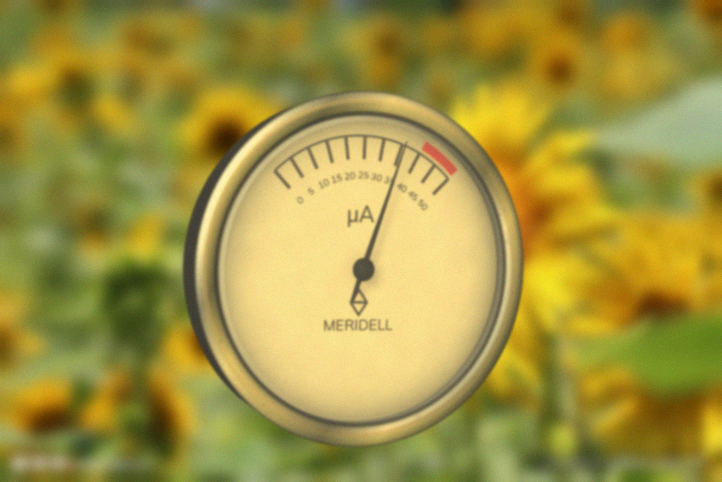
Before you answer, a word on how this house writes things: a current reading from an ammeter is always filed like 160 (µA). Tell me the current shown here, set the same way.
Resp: 35 (µA)
